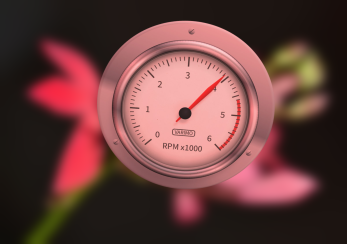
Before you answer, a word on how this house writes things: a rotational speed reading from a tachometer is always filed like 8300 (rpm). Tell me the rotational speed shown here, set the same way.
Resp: 3900 (rpm)
